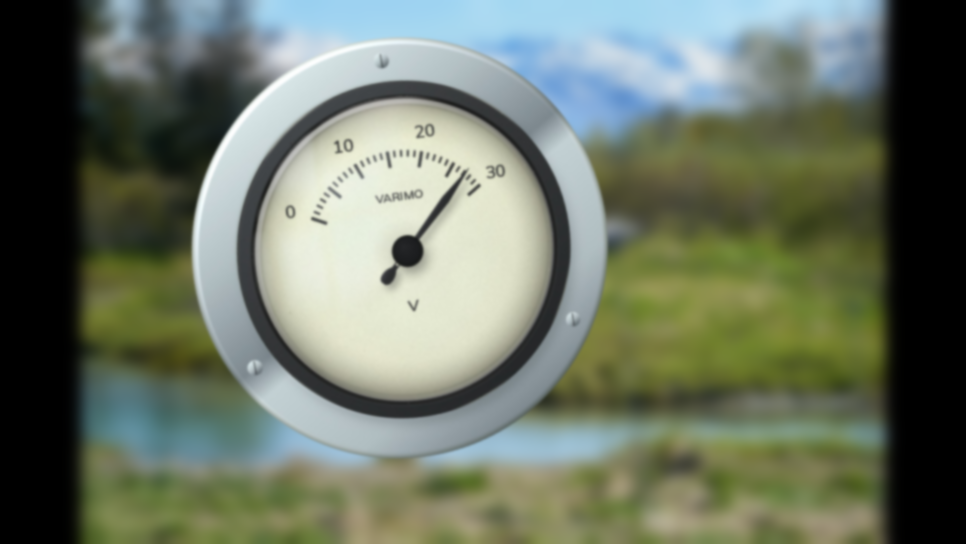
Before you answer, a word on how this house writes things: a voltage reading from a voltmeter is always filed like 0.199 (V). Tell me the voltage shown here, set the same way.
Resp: 27 (V)
